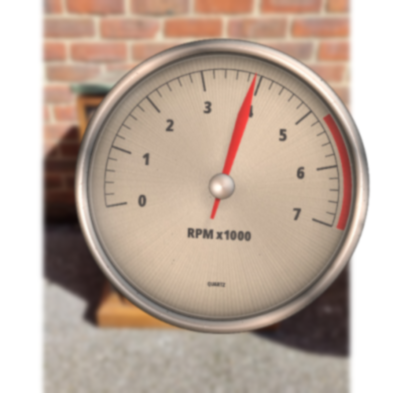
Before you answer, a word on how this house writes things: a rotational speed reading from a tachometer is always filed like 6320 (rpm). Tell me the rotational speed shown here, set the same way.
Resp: 3900 (rpm)
